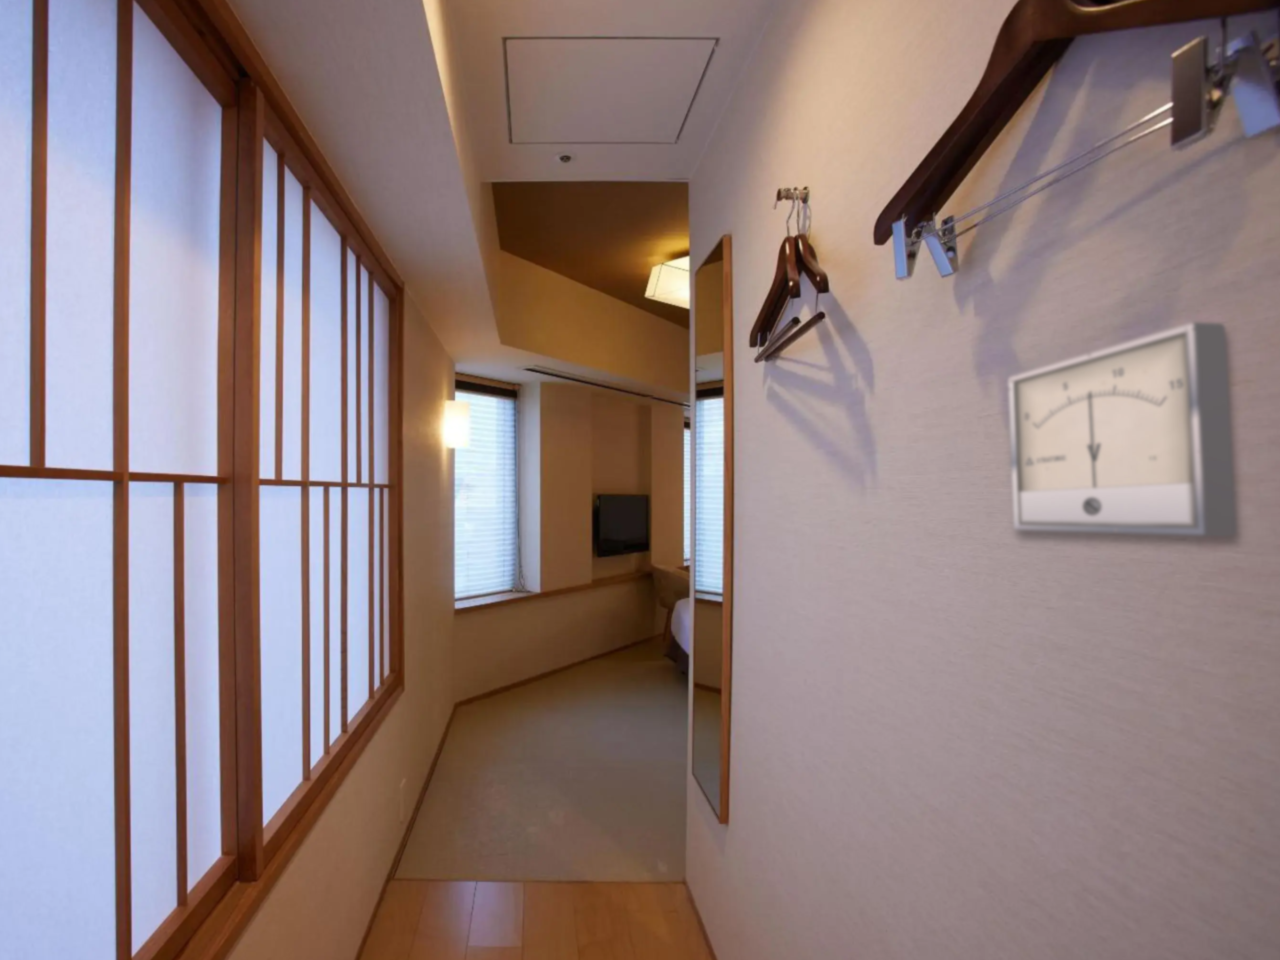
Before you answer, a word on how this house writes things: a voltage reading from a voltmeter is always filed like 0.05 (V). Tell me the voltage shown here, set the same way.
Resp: 7.5 (V)
